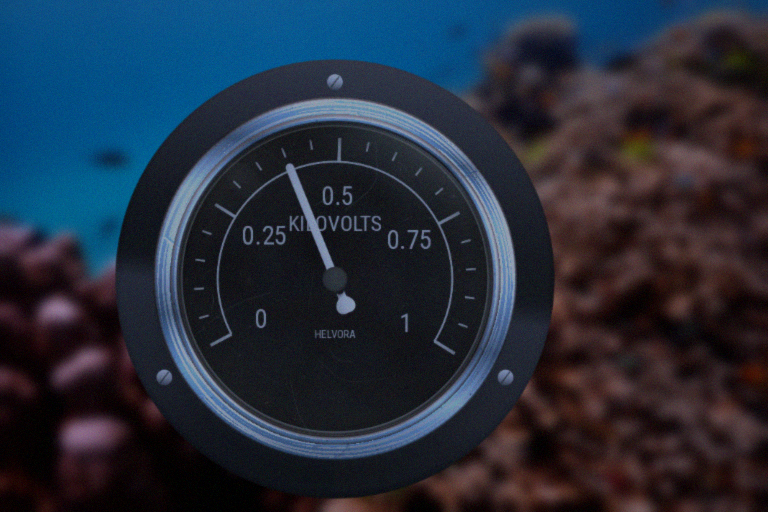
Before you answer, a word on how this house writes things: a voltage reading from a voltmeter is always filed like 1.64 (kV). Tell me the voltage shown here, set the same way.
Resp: 0.4 (kV)
